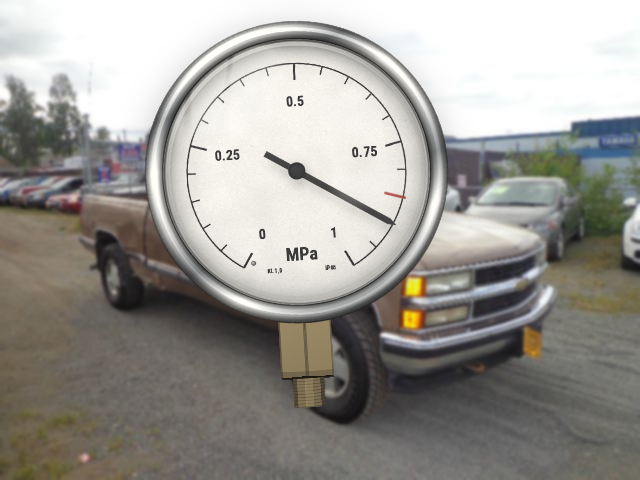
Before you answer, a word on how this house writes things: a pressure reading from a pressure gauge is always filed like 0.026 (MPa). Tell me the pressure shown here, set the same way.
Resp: 0.9 (MPa)
